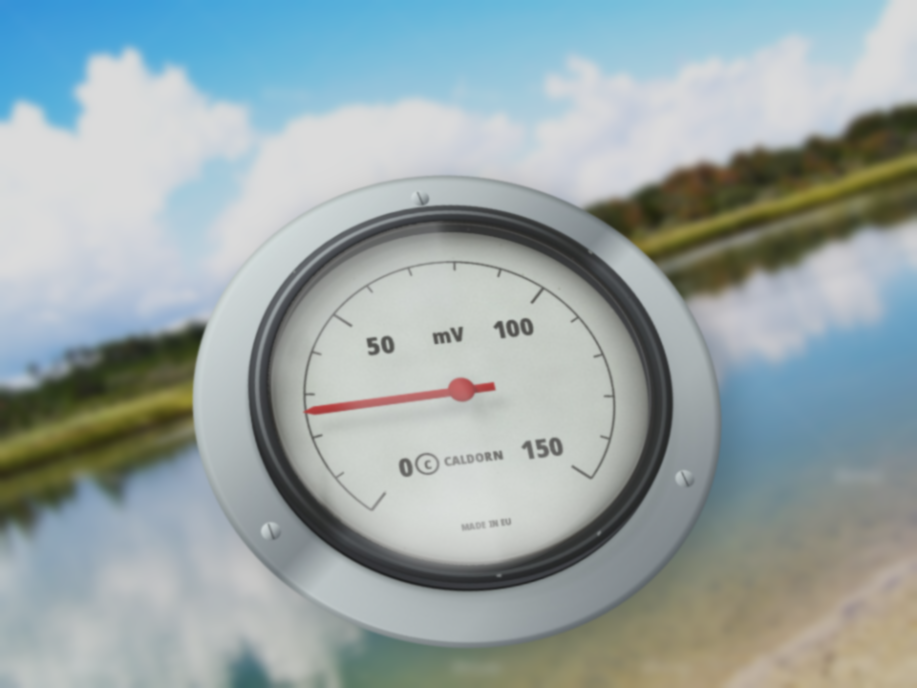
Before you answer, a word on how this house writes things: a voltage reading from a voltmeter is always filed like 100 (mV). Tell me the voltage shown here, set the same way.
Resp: 25 (mV)
